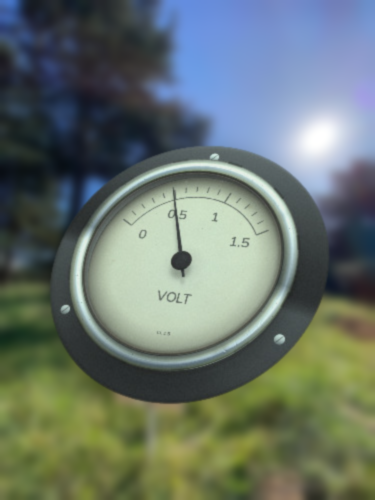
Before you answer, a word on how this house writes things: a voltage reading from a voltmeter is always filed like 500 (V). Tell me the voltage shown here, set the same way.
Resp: 0.5 (V)
